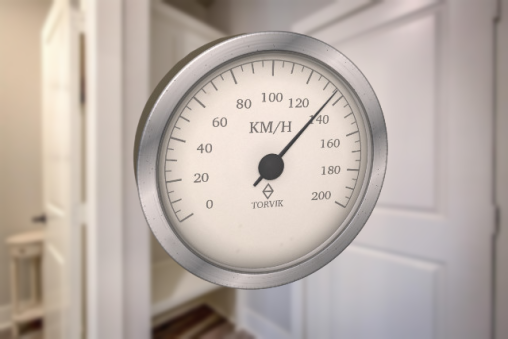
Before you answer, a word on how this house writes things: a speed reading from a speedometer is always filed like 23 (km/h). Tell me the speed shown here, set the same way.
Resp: 135 (km/h)
